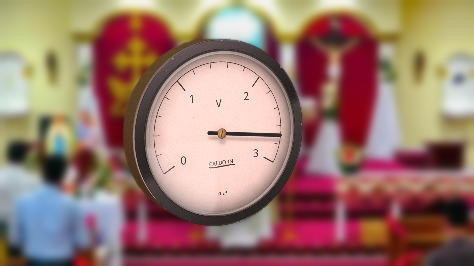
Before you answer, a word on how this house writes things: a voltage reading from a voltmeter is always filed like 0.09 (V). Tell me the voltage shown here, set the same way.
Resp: 2.7 (V)
